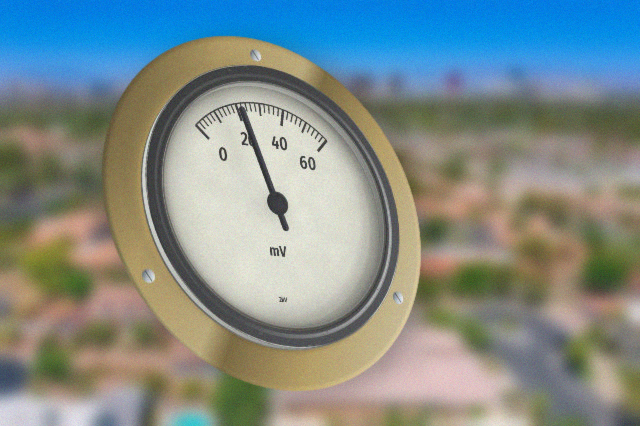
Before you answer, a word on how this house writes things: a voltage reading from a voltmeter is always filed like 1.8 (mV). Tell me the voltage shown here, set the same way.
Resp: 20 (mV)
